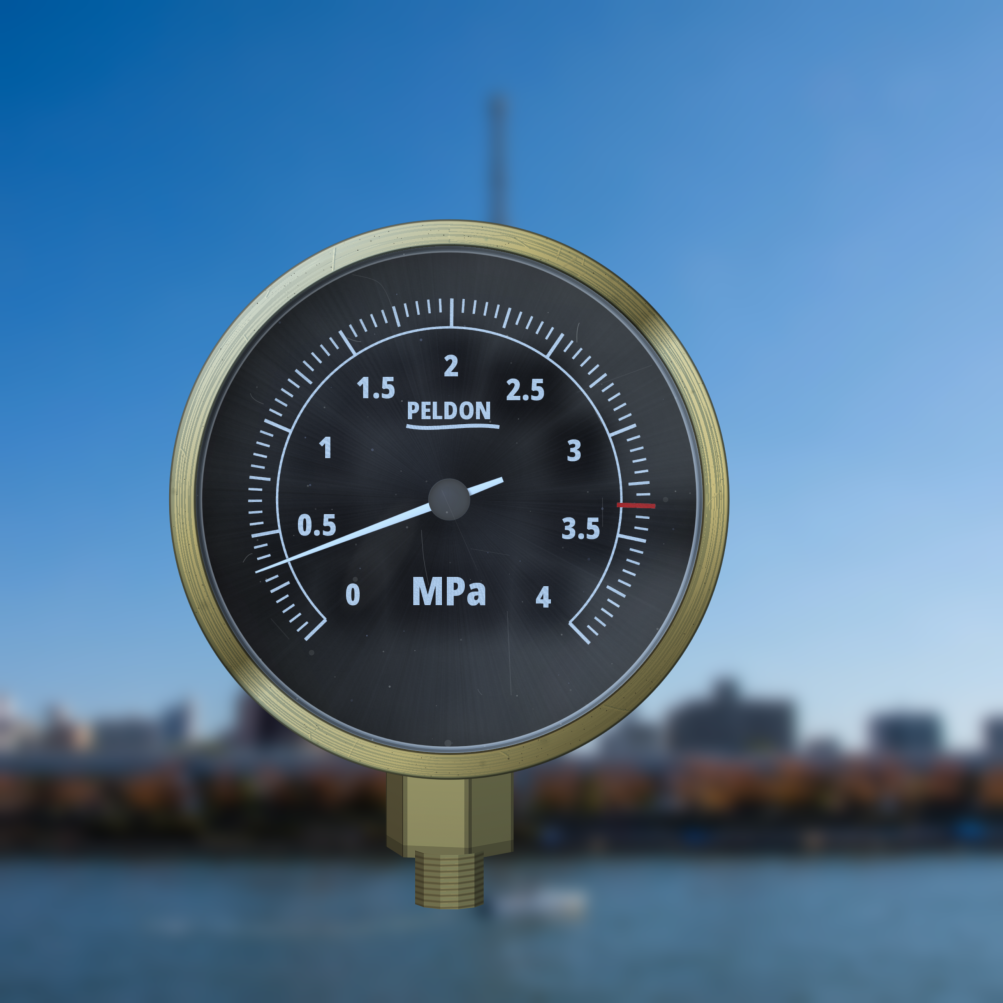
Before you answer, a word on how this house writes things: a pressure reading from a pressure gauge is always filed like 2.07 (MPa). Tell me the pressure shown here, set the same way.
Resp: 0.35 (MPa)
